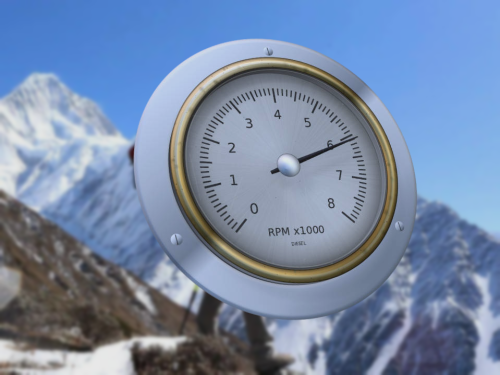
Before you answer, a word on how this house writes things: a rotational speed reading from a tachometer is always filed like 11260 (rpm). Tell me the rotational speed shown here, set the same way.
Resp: 6100 (rpm)
